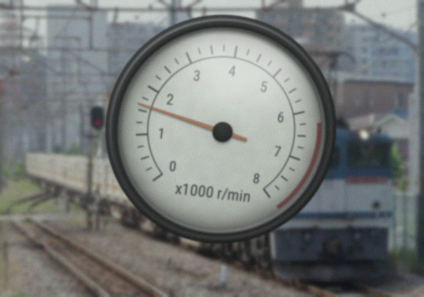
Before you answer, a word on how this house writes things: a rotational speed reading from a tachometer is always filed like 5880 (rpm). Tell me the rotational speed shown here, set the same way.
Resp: 1625 (rpm)
